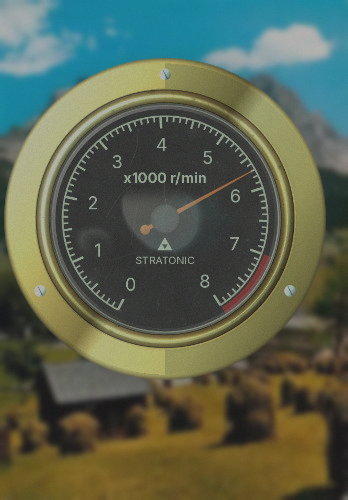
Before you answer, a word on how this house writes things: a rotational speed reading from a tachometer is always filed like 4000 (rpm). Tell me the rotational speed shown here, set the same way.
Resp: 5700 (rpm)
